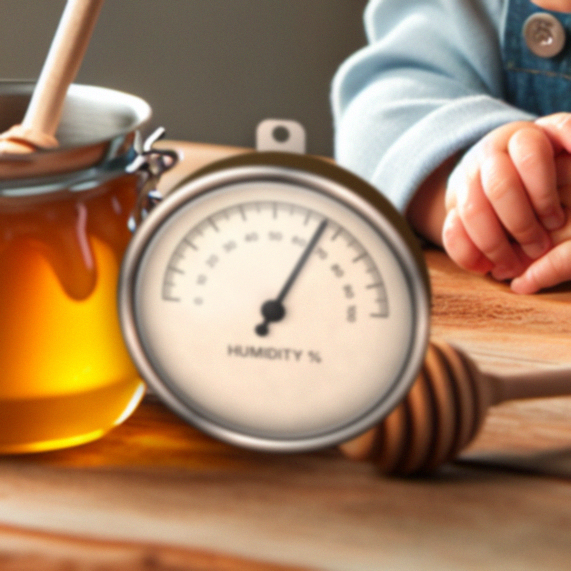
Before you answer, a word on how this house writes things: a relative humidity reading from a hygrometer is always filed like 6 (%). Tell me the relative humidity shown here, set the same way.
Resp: 65 (%)
